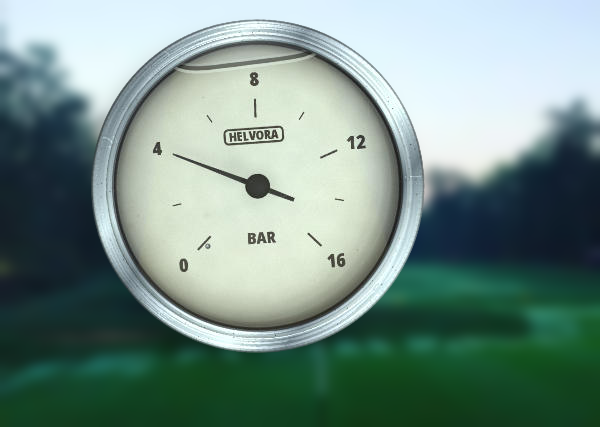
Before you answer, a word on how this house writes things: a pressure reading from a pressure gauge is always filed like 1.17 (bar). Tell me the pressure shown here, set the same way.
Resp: 4 (bar)
